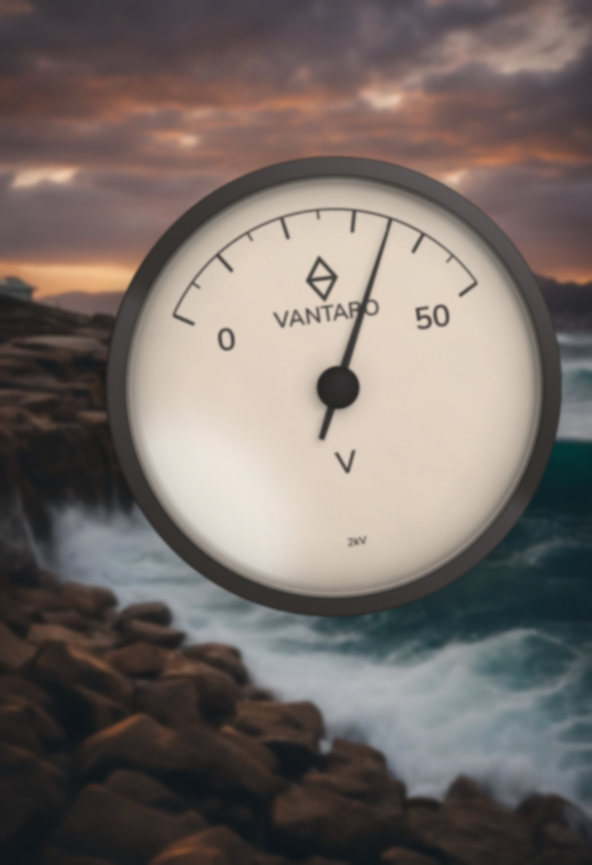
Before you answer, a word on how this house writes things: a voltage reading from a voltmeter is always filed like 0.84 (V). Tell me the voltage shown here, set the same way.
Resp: 35 (V)
